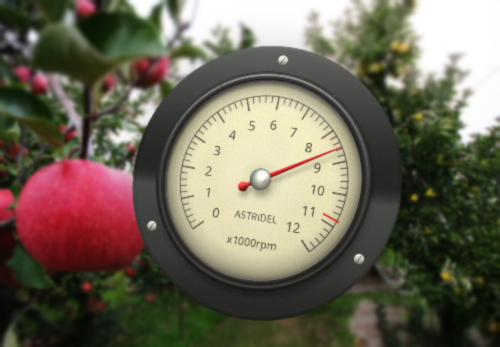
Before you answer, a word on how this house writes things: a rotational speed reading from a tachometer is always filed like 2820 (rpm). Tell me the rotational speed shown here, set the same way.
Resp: 8600 (rpm)
